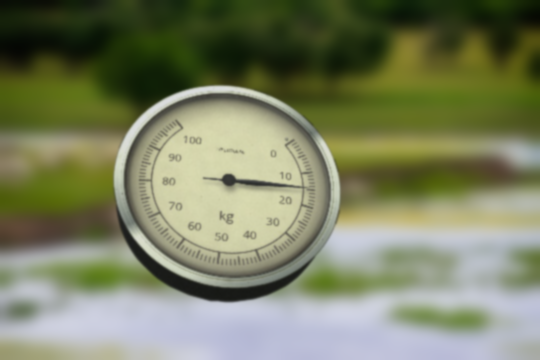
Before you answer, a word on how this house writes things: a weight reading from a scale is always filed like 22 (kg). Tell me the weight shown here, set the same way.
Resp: 15 (kg)
